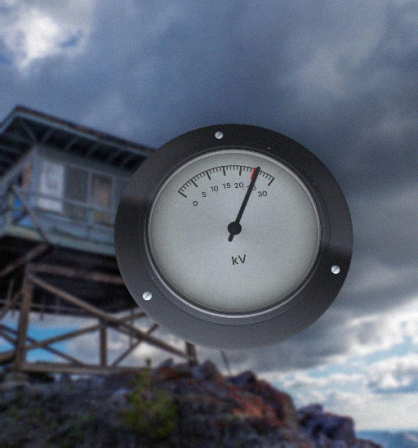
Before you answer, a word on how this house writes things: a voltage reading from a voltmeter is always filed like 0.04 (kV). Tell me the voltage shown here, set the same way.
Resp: 25 (kV)
